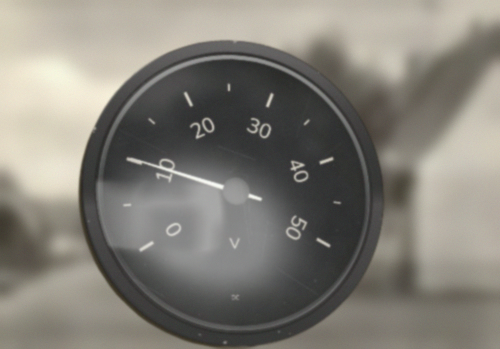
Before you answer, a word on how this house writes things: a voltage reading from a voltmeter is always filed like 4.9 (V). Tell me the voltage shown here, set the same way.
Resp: 10 (V)
